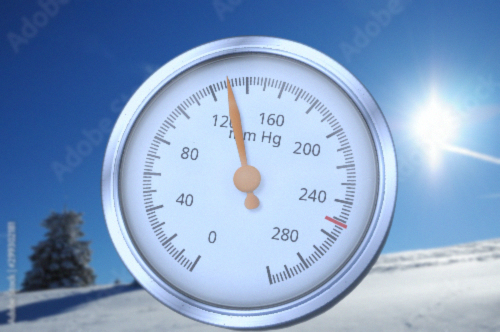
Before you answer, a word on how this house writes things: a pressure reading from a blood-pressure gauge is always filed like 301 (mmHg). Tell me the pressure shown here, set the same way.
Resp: 130 (mmHg)
